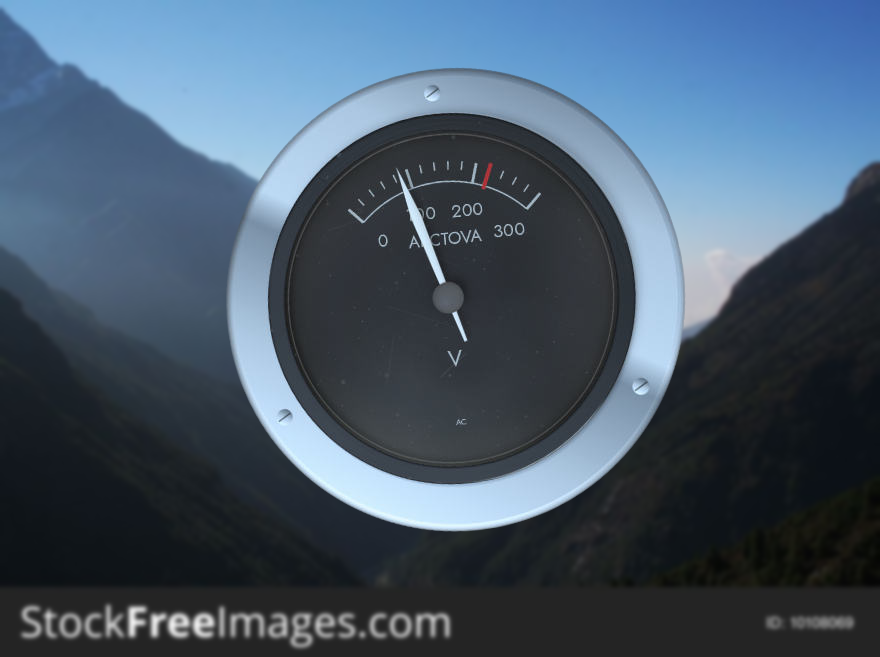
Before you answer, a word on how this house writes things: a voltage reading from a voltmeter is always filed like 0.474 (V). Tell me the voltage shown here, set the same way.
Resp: 90 (V)
